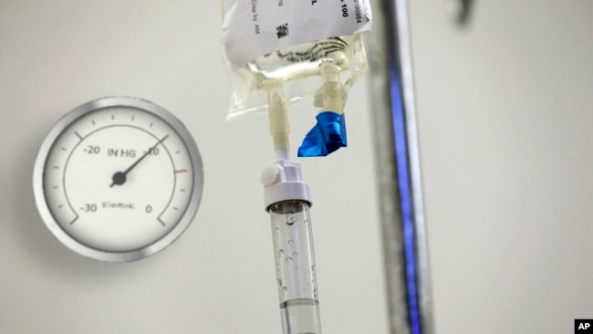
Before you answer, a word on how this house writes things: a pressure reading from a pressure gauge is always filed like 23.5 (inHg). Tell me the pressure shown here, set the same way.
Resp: -10 (inHg)
